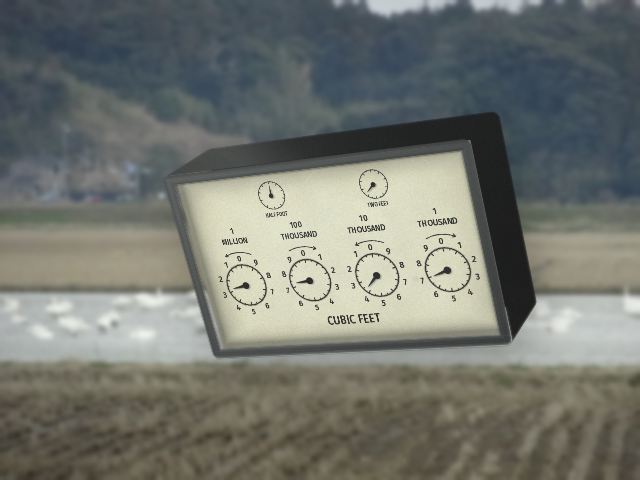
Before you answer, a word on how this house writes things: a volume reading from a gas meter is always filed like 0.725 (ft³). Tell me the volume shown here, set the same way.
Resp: 273700 (ft³)
